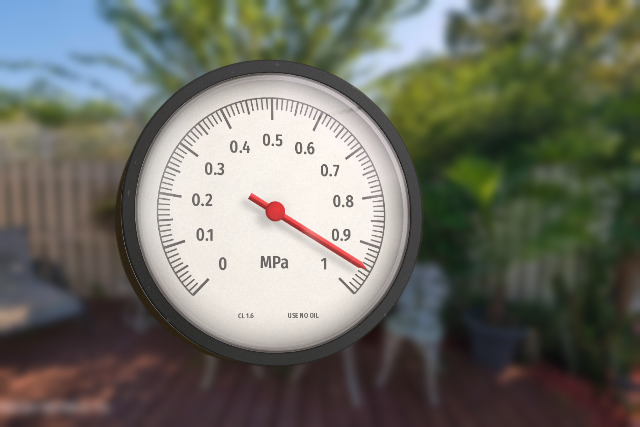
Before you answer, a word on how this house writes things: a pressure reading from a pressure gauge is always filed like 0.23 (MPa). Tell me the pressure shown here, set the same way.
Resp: 0.95 (MPa)
